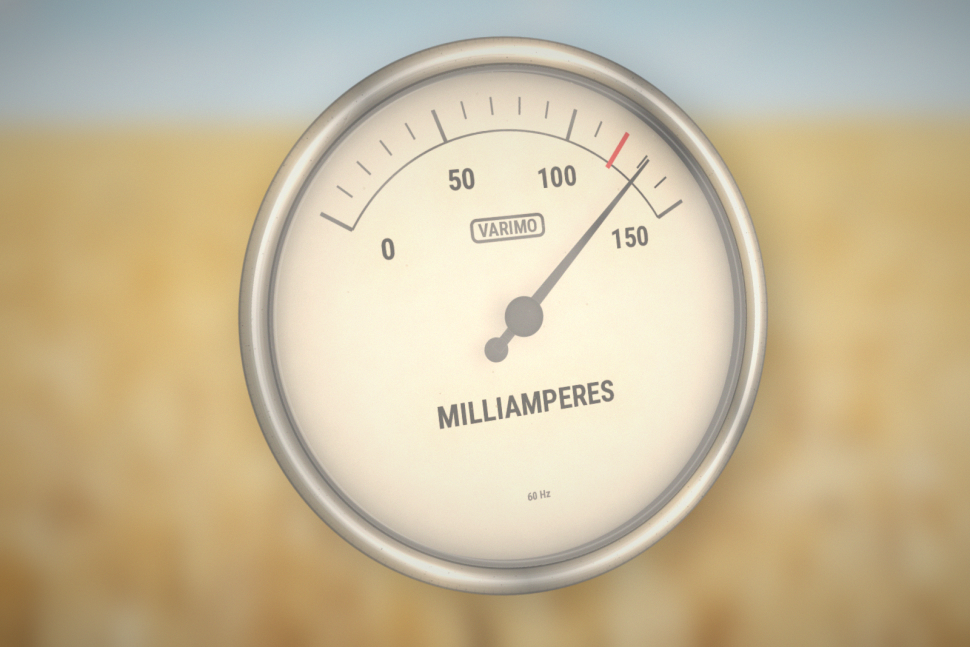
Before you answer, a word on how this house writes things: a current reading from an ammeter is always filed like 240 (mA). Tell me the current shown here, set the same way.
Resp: 130 (mA)
